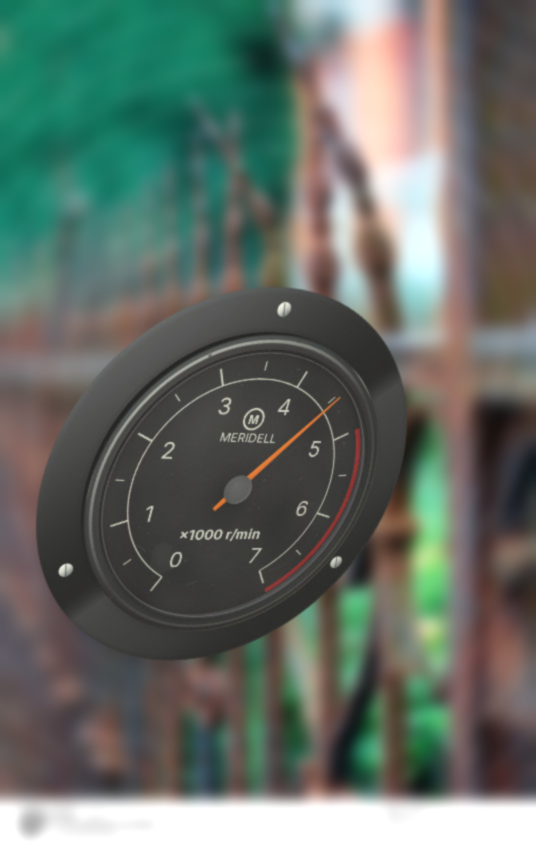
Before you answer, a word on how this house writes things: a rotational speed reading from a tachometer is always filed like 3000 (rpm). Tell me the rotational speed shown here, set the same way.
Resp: 4500 (rpm)
